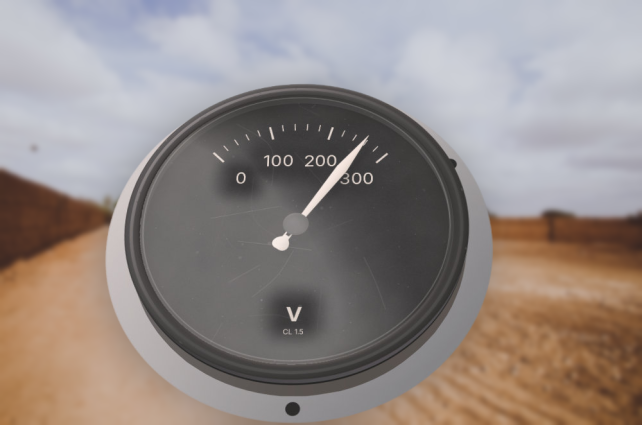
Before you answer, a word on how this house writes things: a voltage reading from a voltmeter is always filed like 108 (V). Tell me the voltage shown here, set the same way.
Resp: 260 (V)
